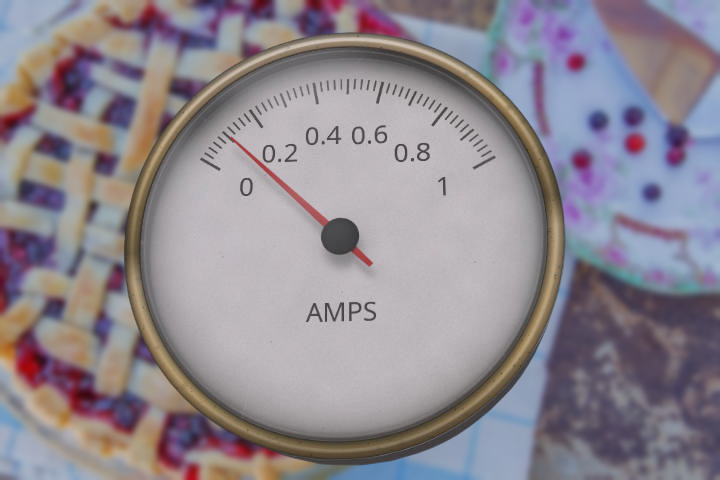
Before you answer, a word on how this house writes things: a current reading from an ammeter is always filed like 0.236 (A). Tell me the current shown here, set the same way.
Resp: 0.1 (A)
